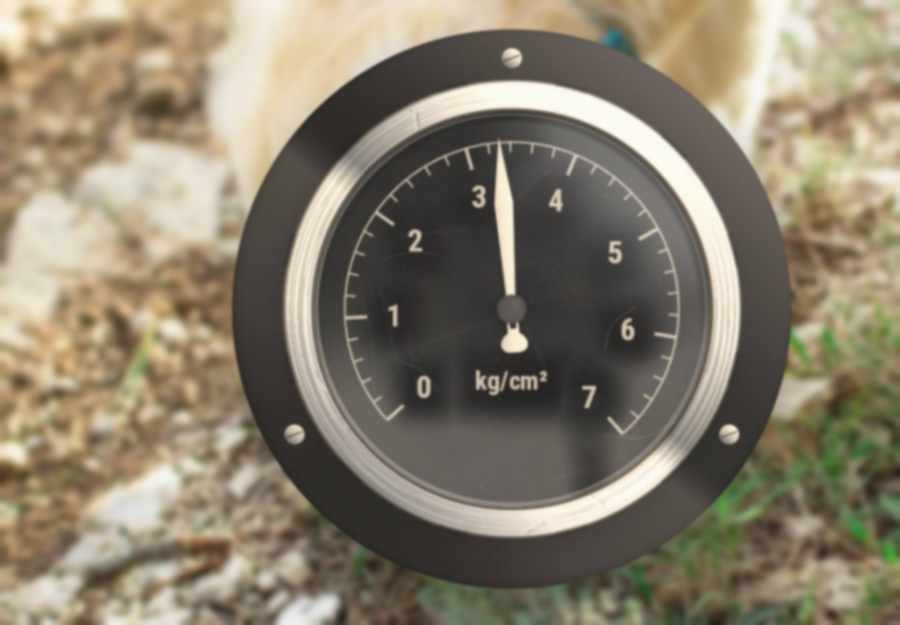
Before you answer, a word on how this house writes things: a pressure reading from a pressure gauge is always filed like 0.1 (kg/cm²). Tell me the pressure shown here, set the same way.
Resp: 3.3 (kg/cm²)
